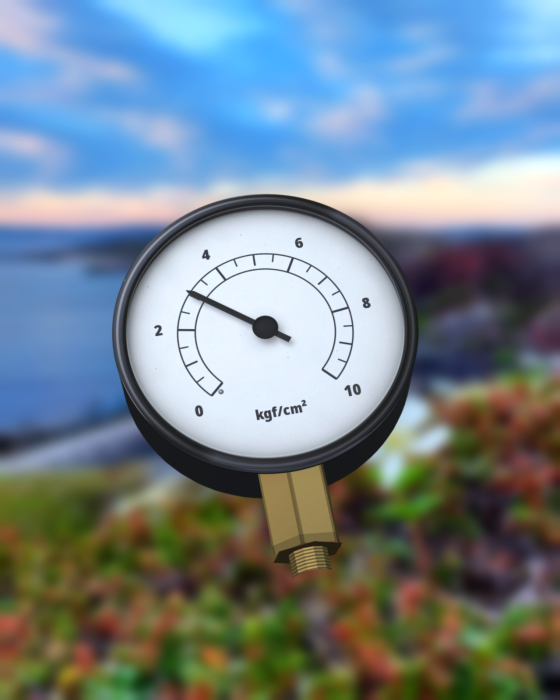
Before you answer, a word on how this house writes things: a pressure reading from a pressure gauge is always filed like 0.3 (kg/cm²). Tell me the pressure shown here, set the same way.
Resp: 3 (kg/cm²)
